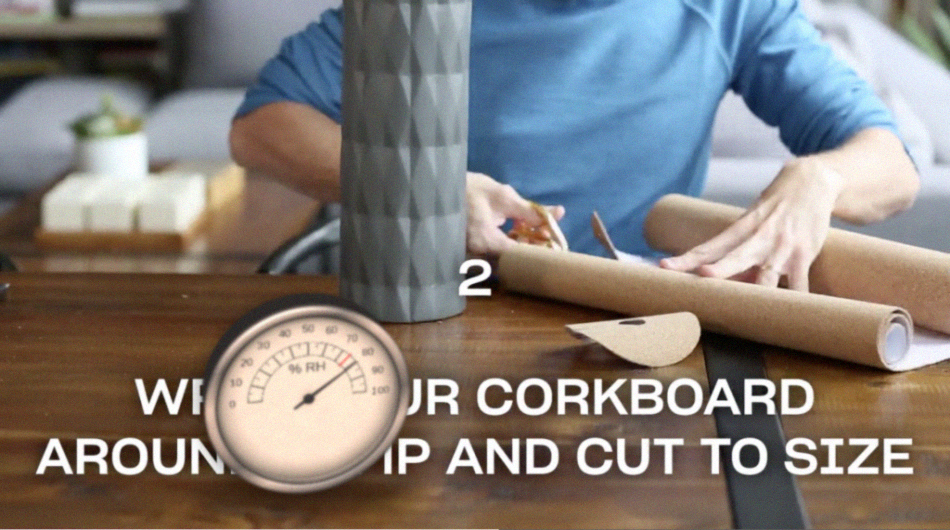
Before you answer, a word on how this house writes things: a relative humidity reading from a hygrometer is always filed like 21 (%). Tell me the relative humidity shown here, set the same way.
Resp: 80 (%)
